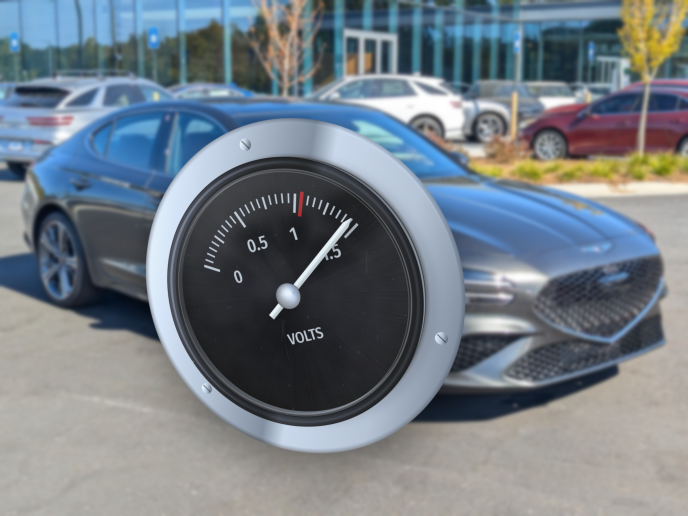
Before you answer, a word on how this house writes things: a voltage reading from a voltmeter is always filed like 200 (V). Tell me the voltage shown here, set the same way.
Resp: 1.45 (V)
